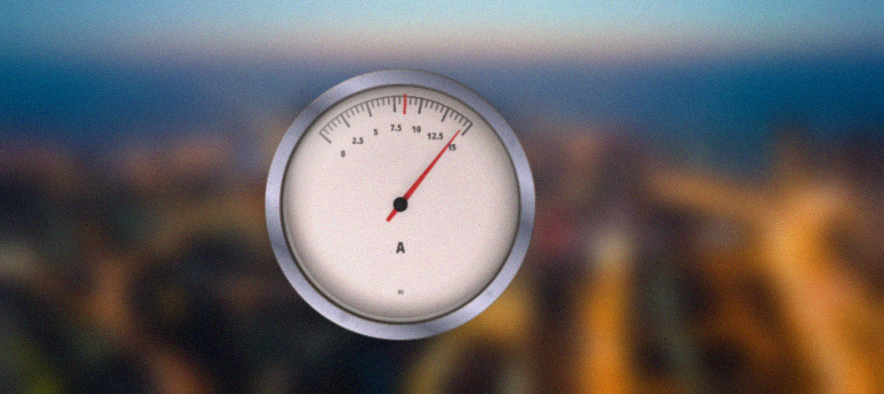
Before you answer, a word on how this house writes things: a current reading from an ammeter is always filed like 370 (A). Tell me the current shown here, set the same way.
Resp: 14.5 (A)
